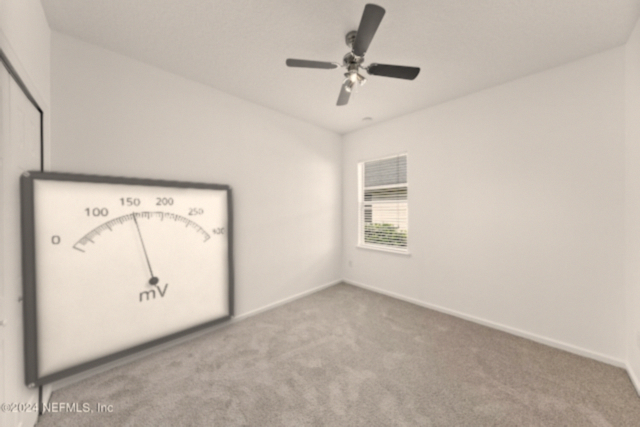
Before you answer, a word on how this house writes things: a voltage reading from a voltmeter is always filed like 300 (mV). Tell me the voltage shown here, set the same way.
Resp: 150 (mV)
